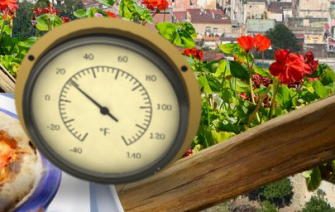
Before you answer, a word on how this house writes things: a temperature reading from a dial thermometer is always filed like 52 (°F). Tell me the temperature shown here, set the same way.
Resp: 20 (°F)
